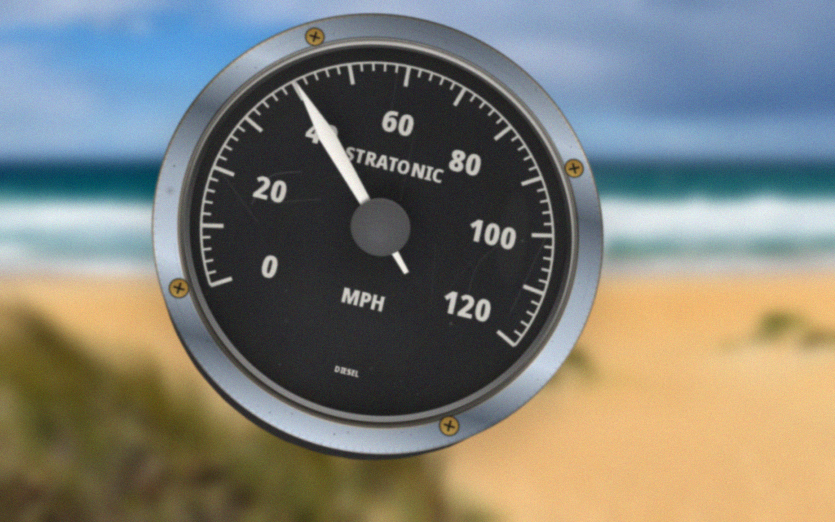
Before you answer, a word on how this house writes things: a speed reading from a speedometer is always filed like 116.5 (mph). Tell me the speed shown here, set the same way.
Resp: 40 (mph)
